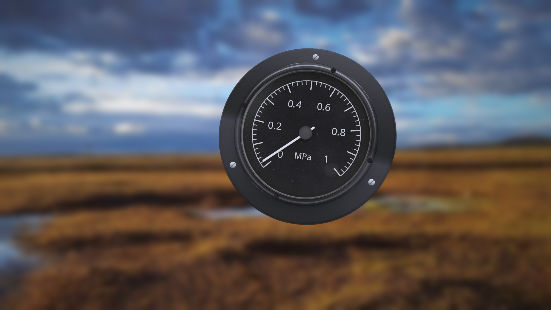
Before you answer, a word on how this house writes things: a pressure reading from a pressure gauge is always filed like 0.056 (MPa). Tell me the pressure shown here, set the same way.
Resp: 0.02 (MPa)
